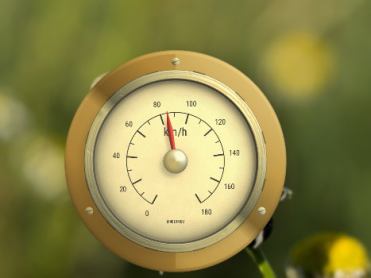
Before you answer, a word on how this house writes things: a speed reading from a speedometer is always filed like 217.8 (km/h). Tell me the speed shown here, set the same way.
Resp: 85 (km/h)
